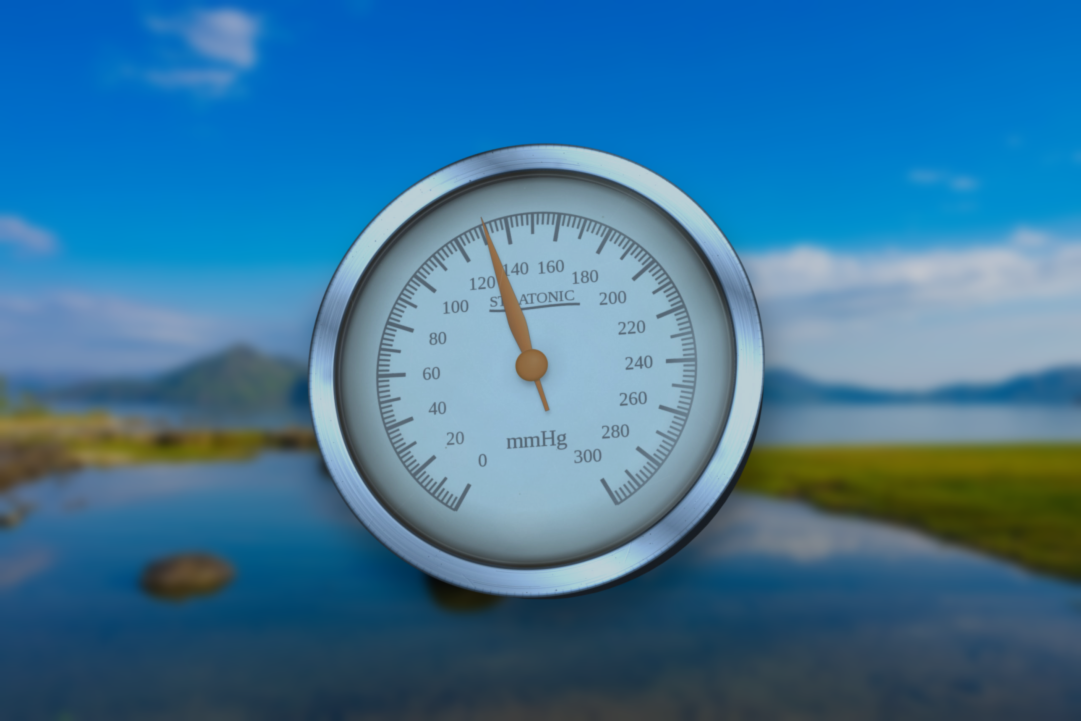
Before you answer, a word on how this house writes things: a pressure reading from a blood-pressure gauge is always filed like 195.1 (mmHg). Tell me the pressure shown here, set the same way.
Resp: 132 (mmHg)
